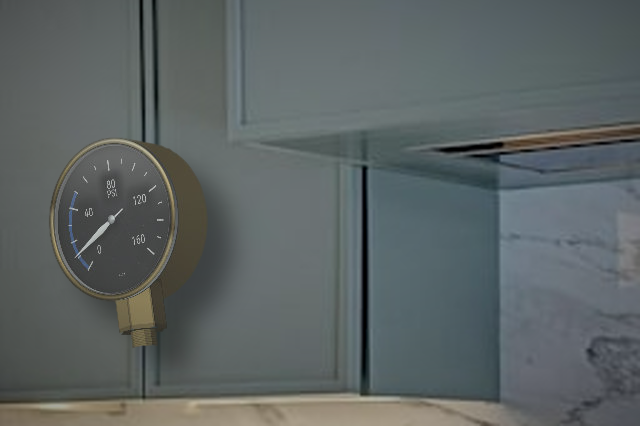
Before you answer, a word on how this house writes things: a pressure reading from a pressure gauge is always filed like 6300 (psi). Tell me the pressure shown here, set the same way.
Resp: 10 (psi)
